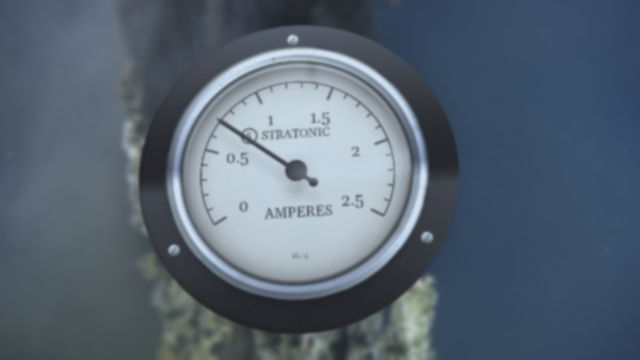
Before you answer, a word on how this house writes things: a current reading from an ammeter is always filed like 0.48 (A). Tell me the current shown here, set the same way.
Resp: 0.7 (A)
